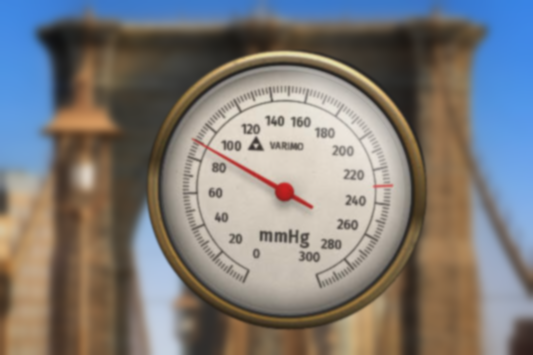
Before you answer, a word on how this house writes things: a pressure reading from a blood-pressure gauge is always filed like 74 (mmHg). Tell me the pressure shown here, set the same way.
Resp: 90 (mmHg)
